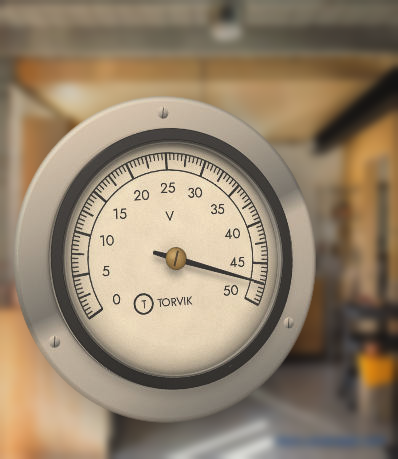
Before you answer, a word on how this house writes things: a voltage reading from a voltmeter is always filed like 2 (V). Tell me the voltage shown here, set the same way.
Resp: 47.5 (V)
